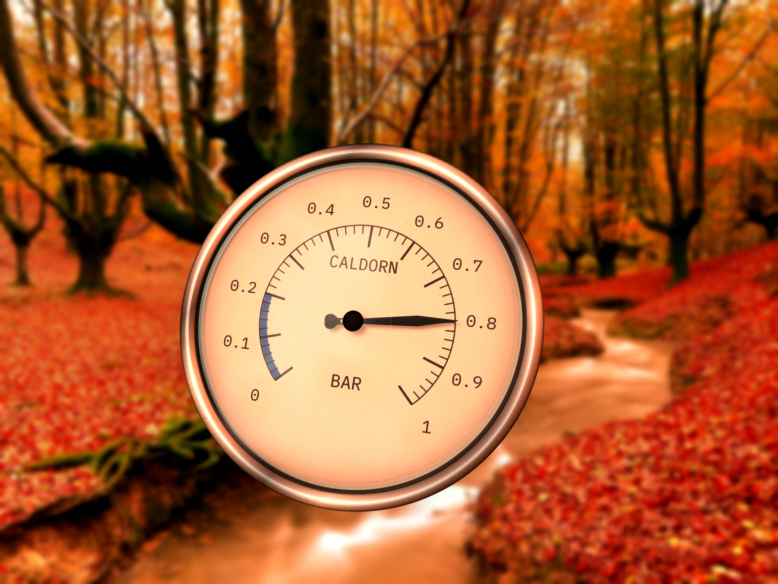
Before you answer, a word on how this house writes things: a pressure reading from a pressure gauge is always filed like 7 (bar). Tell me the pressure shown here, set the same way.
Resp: 0.8 (bar)
